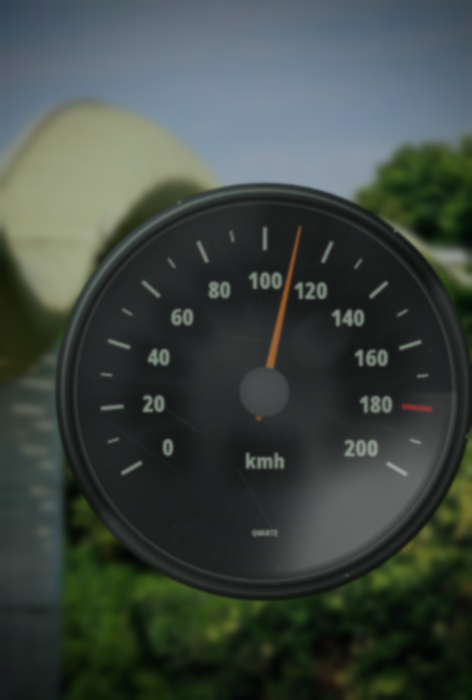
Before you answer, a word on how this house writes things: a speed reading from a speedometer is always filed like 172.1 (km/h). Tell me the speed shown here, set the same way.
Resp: 110 (km/h)
